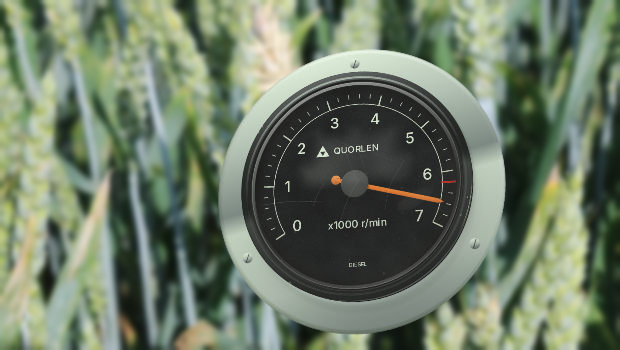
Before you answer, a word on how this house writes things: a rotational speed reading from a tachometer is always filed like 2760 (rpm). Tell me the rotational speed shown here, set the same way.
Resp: 6600 (rpm)
